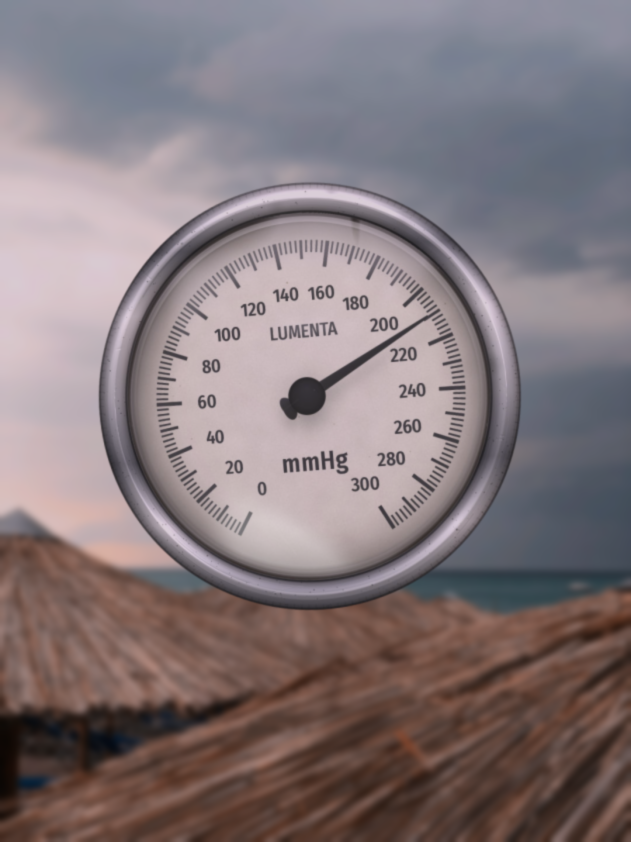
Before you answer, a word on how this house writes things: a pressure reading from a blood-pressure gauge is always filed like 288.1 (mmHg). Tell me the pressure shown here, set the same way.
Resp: 210 (mmHg)
